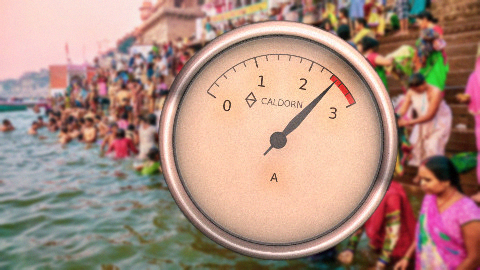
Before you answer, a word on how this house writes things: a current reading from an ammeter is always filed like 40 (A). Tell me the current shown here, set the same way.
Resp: 2.5 (A)
